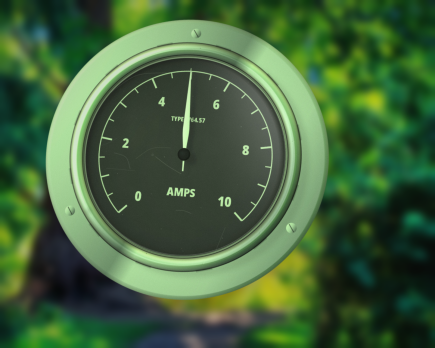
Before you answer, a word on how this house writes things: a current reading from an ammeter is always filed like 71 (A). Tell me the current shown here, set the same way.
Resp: 5 (A)
